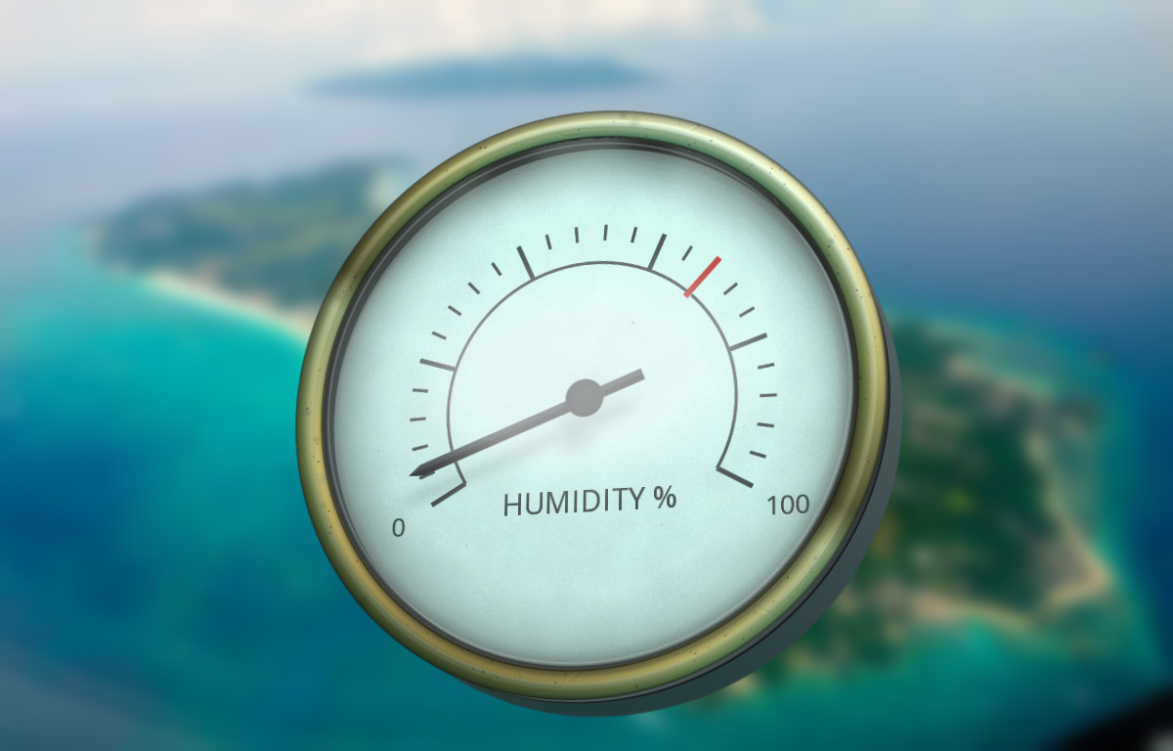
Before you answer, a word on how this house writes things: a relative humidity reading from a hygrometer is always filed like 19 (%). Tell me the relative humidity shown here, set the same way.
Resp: 4 (%)
